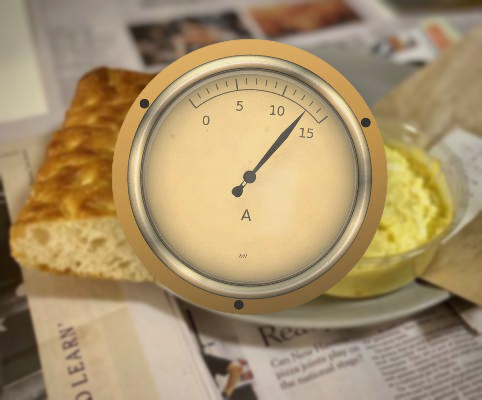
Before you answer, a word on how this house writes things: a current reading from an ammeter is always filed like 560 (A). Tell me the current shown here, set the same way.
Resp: 13 (A)
